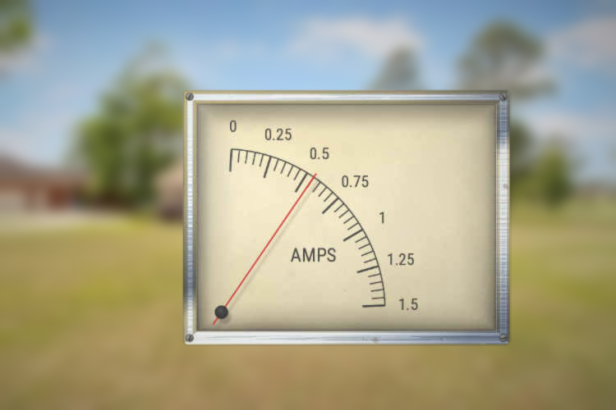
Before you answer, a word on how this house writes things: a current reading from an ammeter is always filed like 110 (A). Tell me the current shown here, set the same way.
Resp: 0.55 (A)
